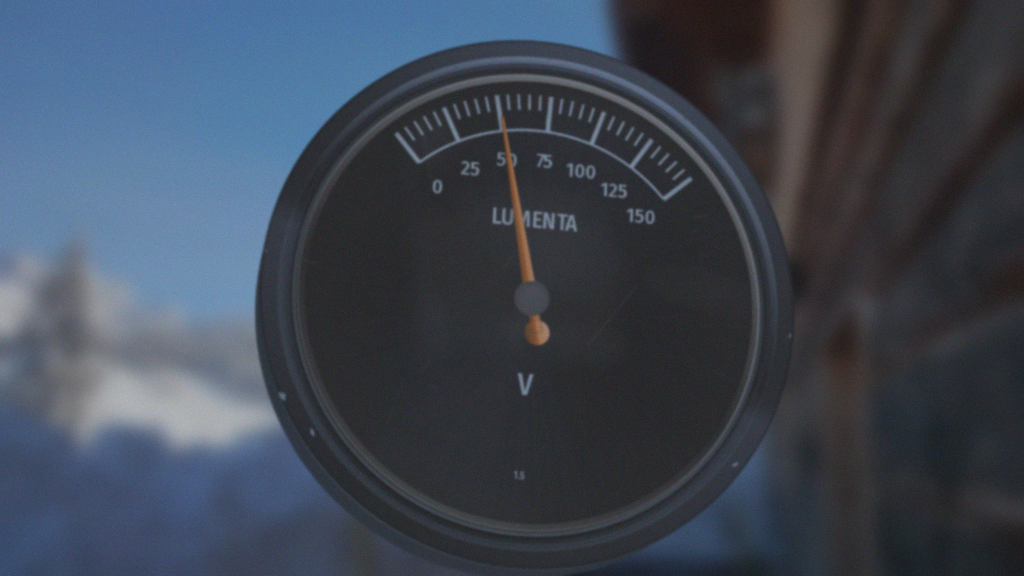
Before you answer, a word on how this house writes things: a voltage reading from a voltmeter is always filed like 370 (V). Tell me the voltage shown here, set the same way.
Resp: 50 (V)
